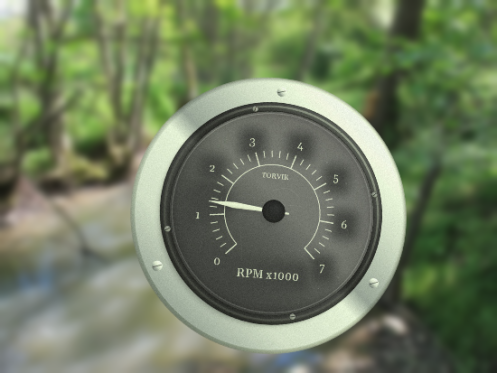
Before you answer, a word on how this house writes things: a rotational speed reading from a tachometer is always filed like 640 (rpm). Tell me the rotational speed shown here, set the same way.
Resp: 1300 (rpm)
